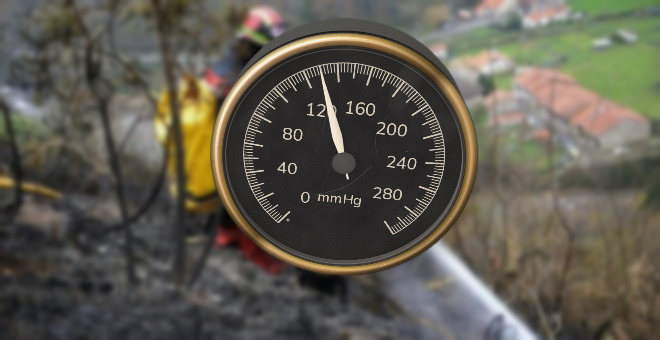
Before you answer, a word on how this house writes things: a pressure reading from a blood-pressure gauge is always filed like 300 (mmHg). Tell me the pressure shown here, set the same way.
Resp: 130 (mmHg)
